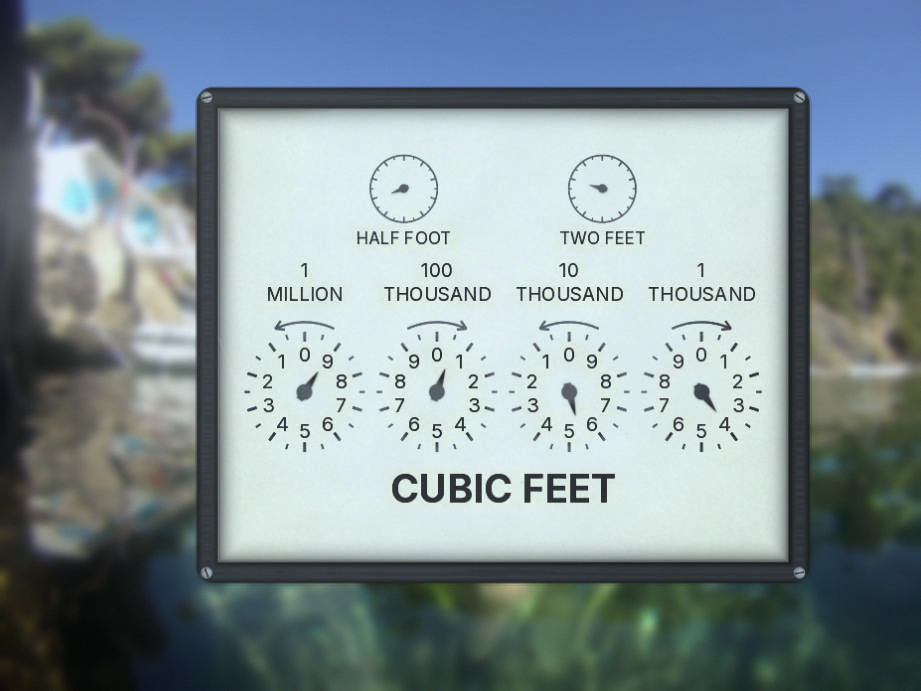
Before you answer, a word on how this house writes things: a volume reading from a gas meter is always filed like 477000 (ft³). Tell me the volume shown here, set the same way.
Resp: 905400 (ft³)
